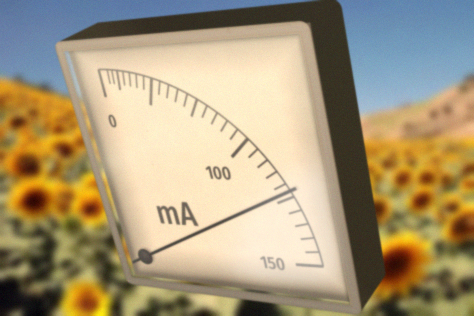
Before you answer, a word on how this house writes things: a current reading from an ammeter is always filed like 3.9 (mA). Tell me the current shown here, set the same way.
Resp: 122.5 (mA)
